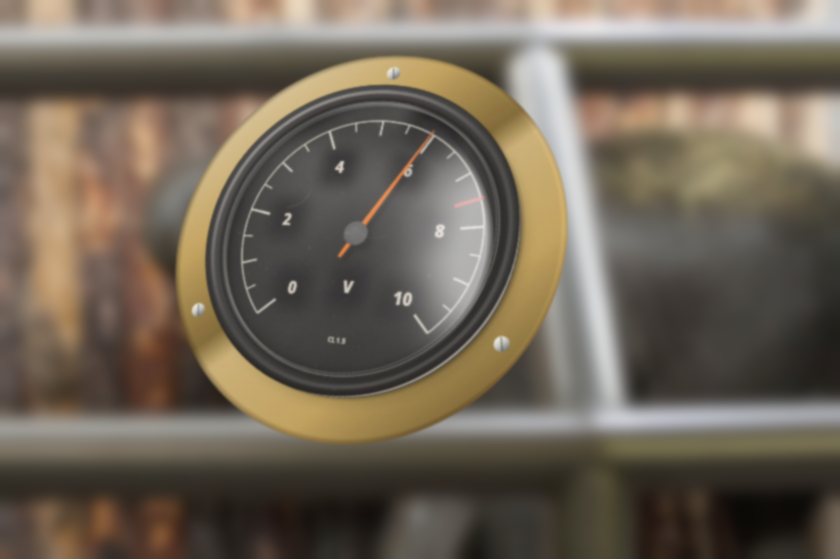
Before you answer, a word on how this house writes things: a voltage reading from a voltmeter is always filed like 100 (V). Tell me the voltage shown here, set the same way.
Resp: 6 (V)
